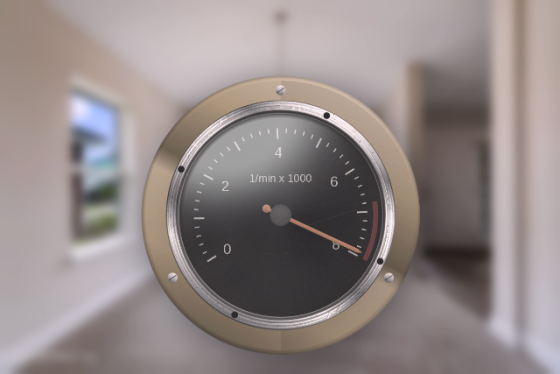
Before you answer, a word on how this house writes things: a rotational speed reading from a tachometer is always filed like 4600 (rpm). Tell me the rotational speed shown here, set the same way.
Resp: 7900 (rpm)
